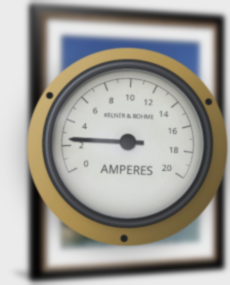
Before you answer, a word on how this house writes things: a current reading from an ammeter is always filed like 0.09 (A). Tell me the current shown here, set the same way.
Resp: 2.5 (A)
